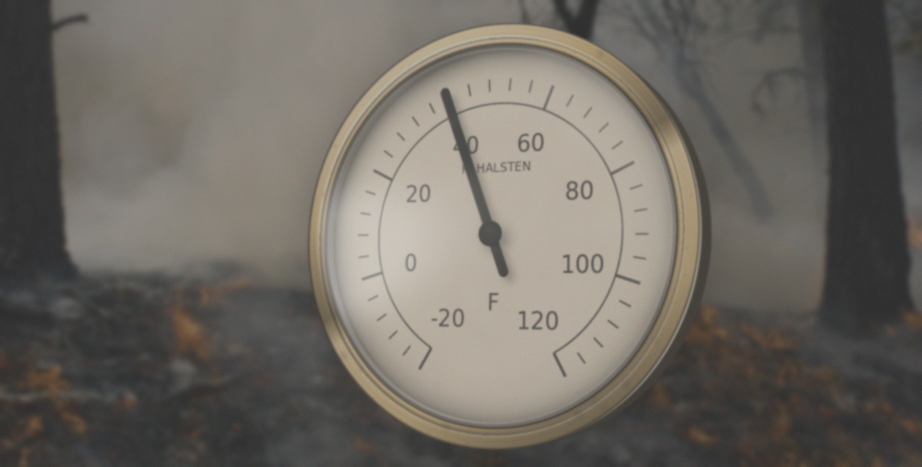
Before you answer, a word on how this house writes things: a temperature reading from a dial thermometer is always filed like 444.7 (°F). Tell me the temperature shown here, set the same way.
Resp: 40 (°F)
